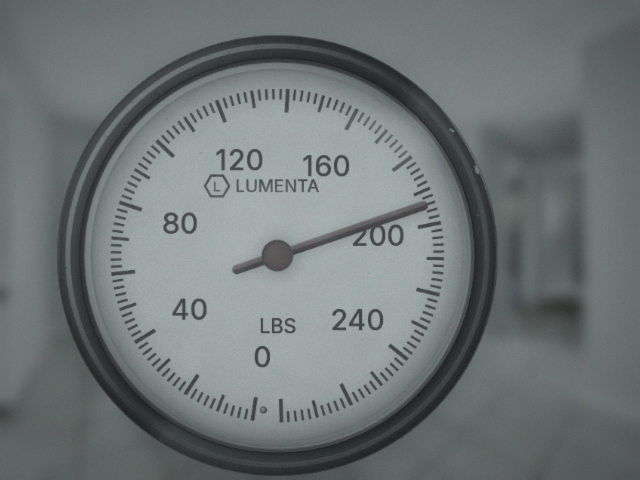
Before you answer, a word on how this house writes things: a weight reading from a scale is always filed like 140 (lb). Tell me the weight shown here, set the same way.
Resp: 194 (lb)
